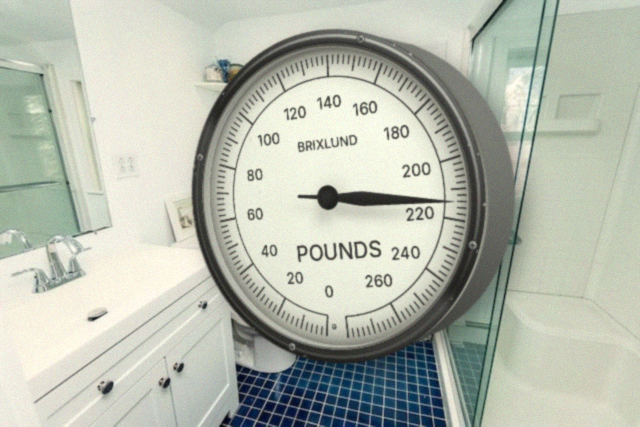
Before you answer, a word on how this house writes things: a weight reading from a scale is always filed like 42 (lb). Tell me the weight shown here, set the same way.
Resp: 214 (lb)
